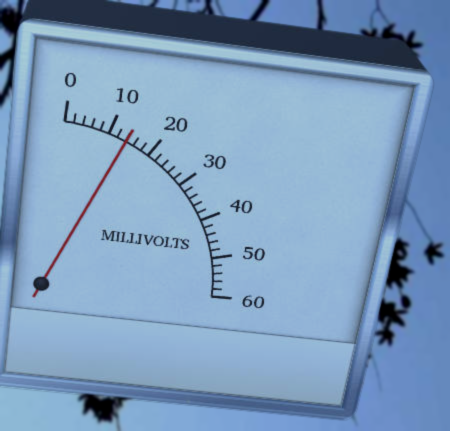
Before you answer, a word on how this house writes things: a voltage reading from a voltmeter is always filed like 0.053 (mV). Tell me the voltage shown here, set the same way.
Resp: 14 (mV)
